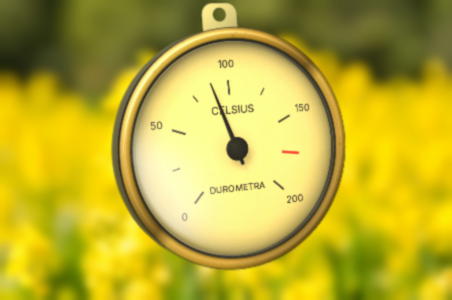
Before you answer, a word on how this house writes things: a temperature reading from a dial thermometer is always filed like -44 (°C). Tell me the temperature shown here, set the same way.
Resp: 87.5 (°C)
